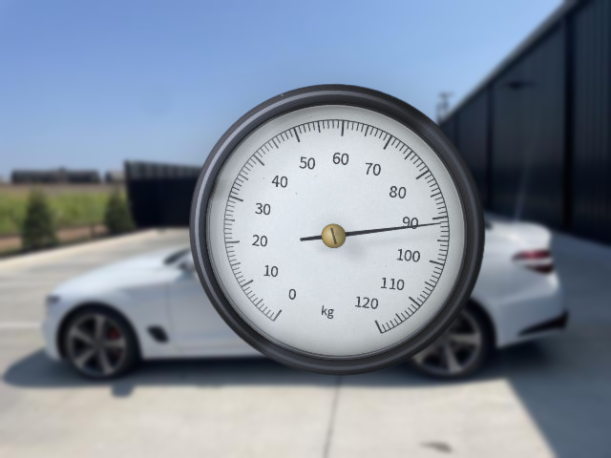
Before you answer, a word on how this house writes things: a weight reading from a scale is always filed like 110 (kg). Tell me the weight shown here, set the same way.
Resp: 91 (kg)
